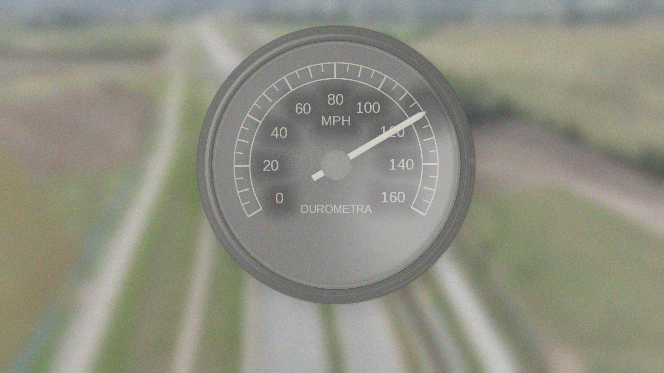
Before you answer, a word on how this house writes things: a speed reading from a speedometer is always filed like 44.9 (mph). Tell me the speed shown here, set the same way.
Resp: 120 (mph)
